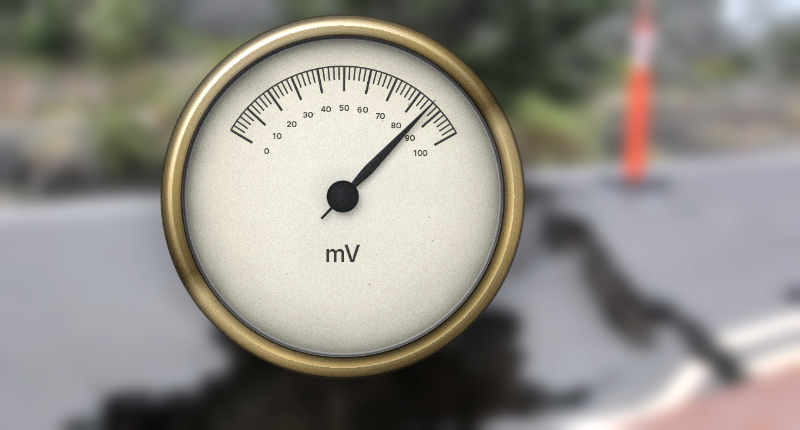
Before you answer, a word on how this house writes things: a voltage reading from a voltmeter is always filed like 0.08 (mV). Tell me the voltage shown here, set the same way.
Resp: 86 (mV)
